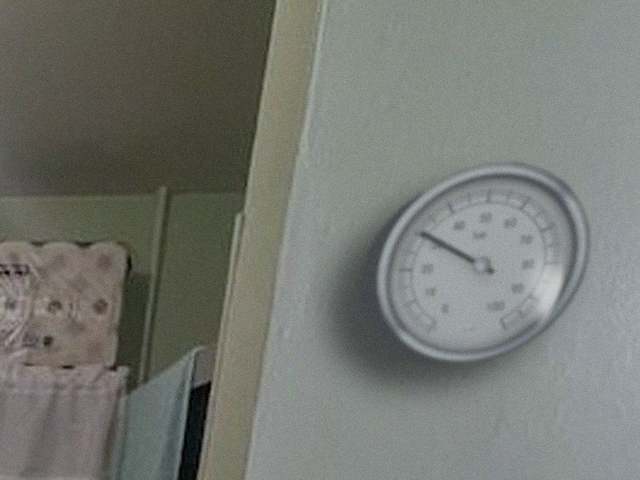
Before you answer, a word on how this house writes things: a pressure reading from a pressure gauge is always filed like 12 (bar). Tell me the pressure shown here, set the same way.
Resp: 30 (bar)
